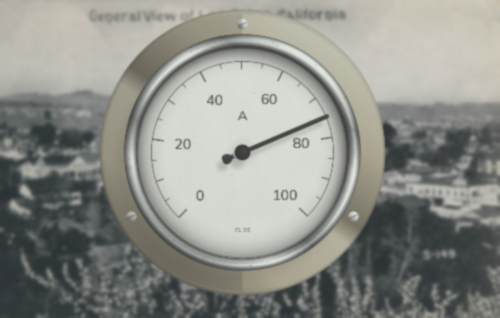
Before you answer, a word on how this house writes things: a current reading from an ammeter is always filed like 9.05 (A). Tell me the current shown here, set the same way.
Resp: 75 (A)
